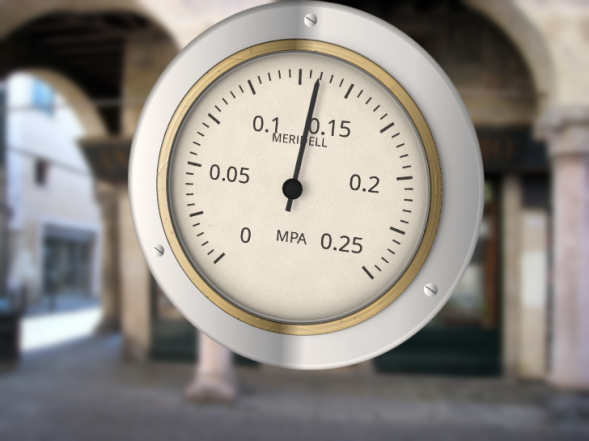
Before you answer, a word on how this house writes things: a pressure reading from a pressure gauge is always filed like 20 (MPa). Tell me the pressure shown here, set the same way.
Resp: 0.135 (MPa)
